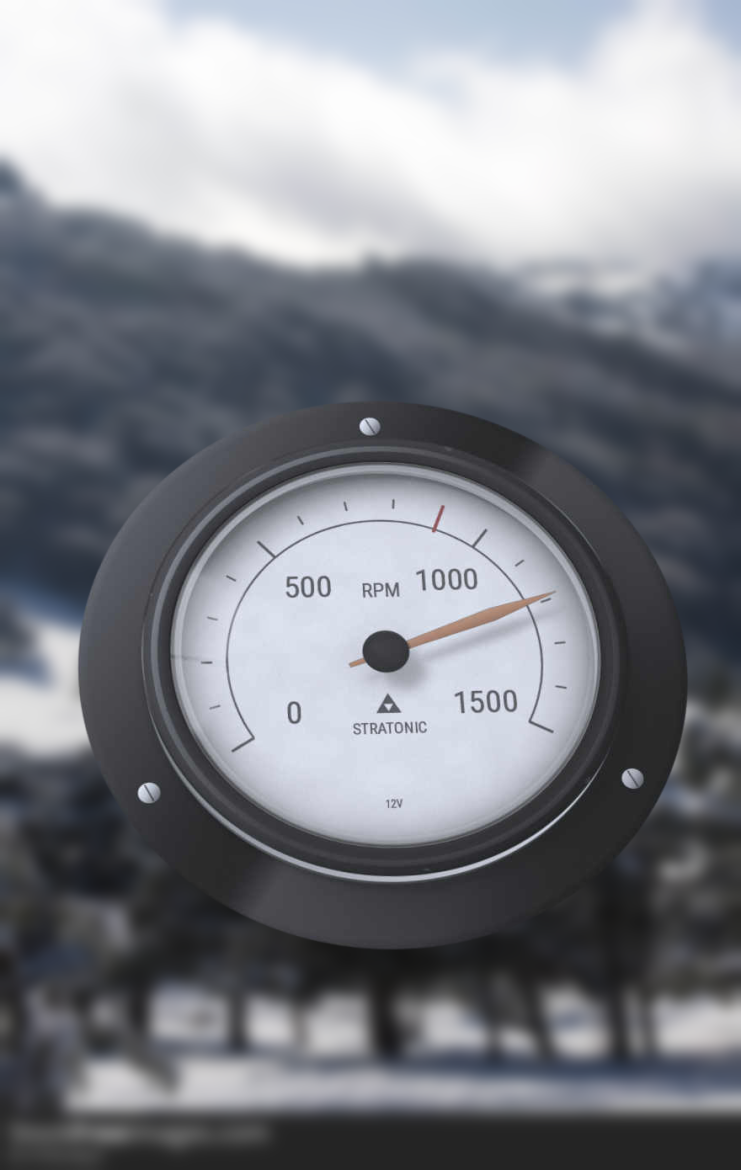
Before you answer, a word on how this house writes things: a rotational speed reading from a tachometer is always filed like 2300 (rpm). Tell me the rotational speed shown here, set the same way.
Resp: 1200 (rpm)
